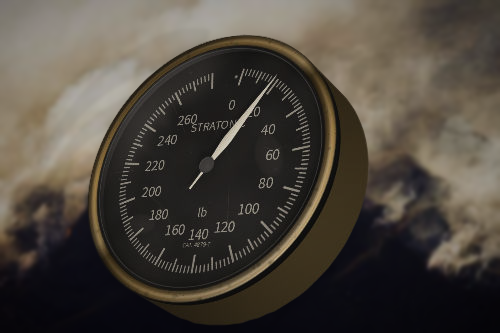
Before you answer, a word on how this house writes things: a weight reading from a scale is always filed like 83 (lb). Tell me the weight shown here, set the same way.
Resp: 20 (lb)
